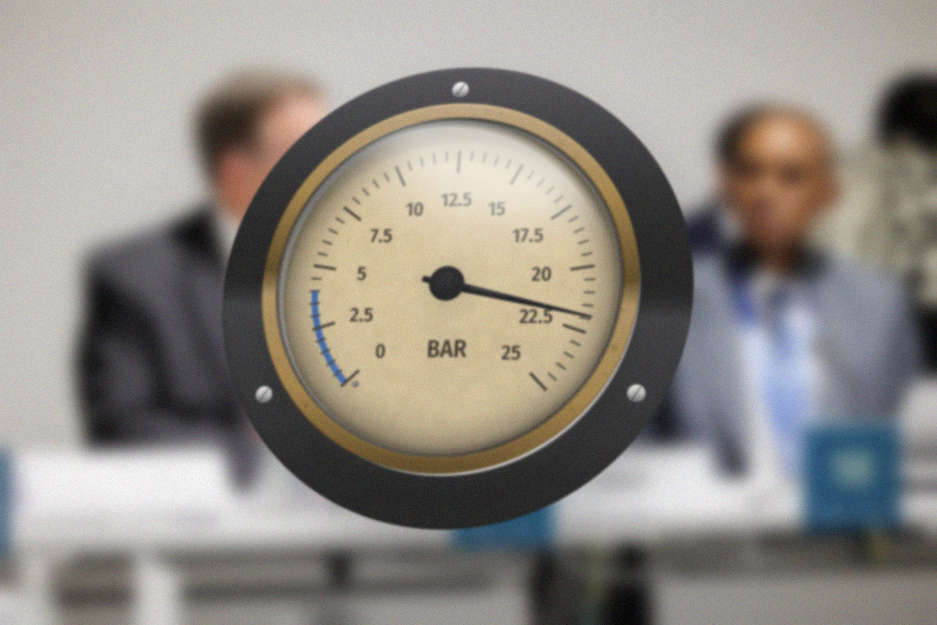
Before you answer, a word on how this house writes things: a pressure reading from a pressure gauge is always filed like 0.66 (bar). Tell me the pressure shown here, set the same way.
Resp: 22 (bar)
